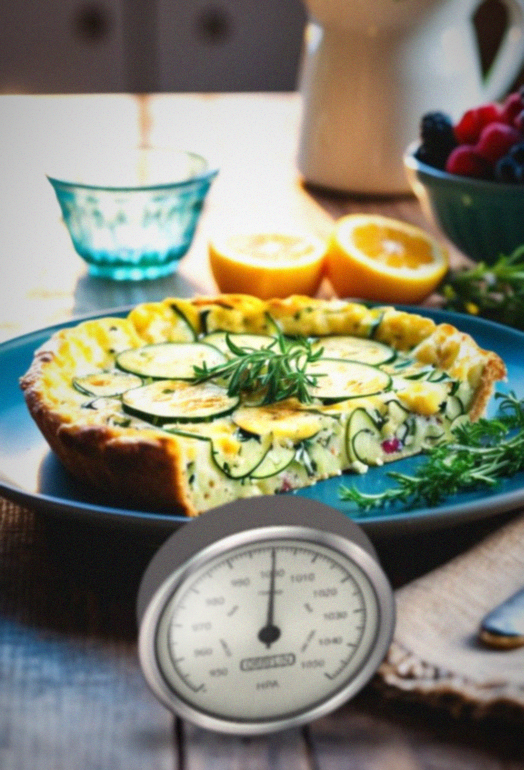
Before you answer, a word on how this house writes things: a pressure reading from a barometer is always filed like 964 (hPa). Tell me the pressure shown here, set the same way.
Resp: 1000 (hPa)
